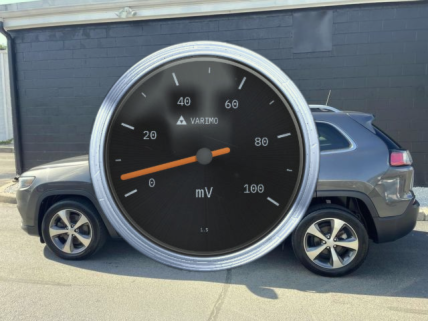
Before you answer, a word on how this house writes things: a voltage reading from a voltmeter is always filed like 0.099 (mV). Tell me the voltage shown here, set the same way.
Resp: 5 (mV)
